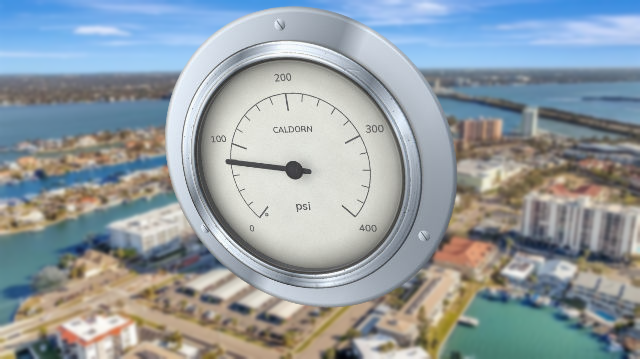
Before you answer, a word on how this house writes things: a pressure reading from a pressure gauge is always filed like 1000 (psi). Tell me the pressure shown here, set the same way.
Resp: 80 (psi)
